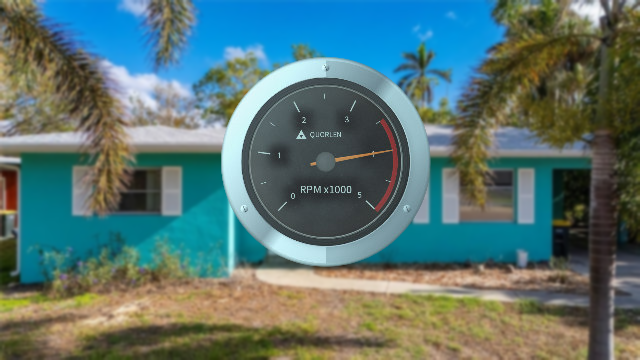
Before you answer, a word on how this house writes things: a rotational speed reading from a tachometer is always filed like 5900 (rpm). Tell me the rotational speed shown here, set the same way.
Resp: 4000 (rpm)
